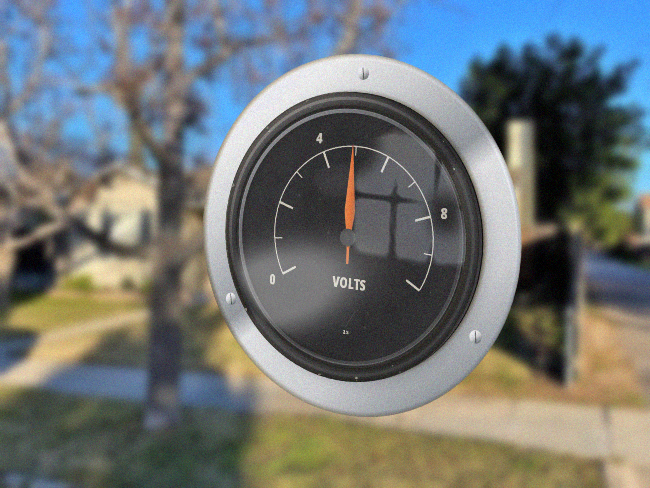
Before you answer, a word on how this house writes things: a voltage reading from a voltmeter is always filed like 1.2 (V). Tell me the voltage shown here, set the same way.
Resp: 5 (V)
